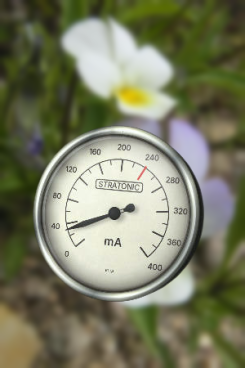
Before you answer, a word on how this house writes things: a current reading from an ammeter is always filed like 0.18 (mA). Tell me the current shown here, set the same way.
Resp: 30 (mA)
